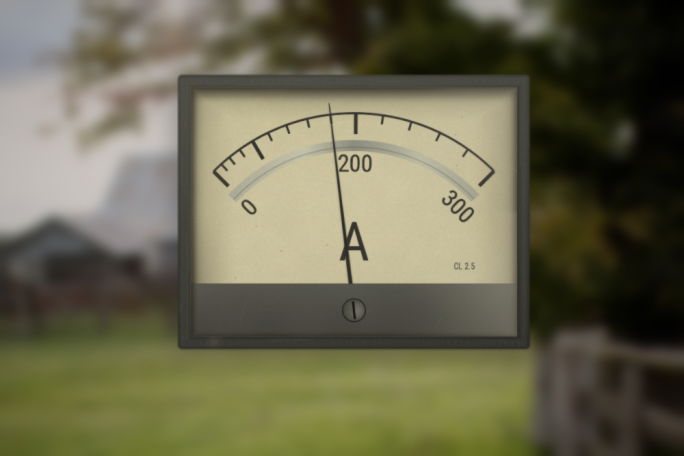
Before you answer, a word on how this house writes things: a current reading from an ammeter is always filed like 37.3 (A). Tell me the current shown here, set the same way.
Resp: 180 (A)
